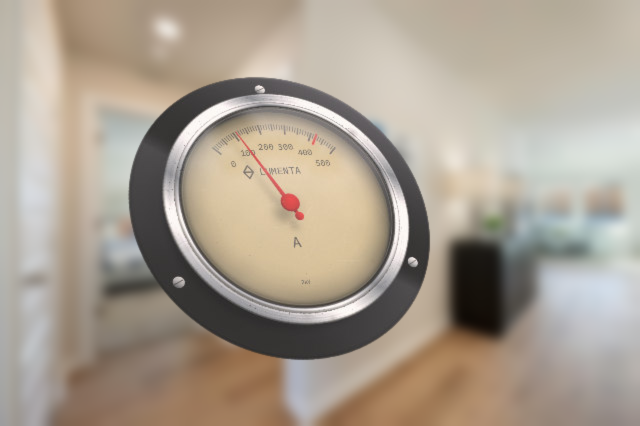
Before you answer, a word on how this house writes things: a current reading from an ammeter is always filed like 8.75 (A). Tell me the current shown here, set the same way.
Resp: 100 (A)
